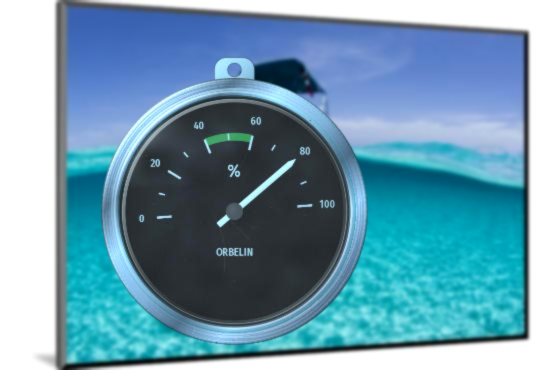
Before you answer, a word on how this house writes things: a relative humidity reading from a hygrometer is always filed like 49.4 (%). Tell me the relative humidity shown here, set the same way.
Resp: 80 (%)
